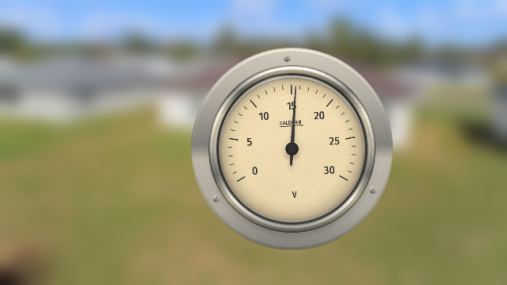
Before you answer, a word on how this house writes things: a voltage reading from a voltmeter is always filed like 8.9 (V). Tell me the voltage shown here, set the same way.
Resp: 15.5 (V)
